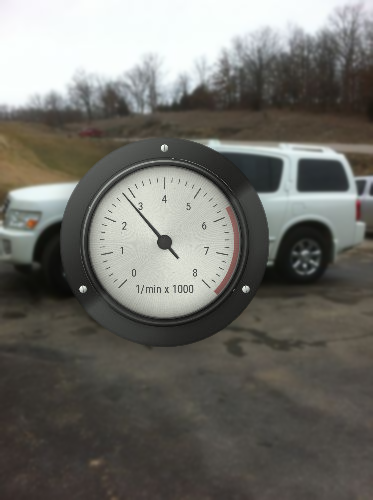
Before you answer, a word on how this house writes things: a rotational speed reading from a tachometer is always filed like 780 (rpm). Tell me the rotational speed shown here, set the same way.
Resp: 2800 (rpm)
